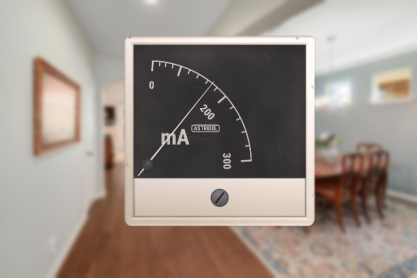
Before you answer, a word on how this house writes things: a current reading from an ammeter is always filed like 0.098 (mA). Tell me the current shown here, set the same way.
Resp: 170 (mA)
